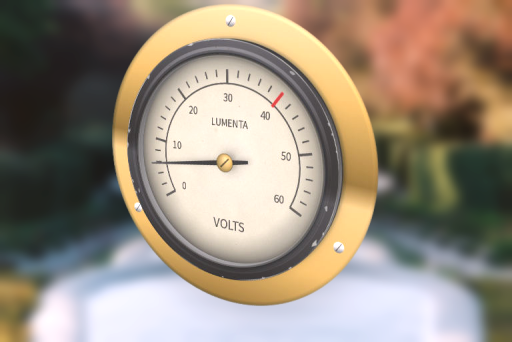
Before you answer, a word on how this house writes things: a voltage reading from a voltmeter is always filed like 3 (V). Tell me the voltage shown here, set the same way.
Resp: 6 (V)
